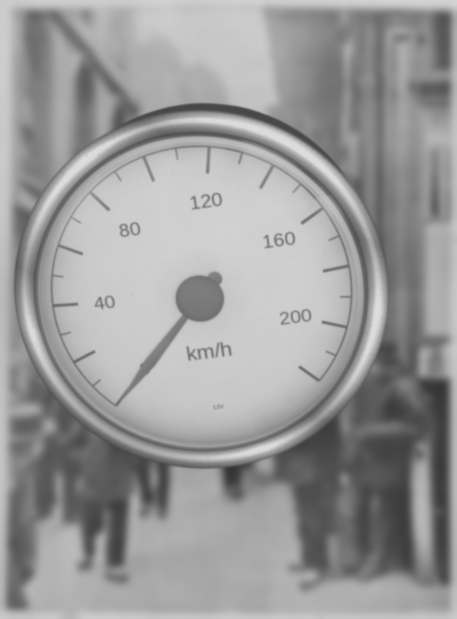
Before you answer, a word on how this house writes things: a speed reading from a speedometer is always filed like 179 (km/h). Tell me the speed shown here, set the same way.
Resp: 0 (km/h)
